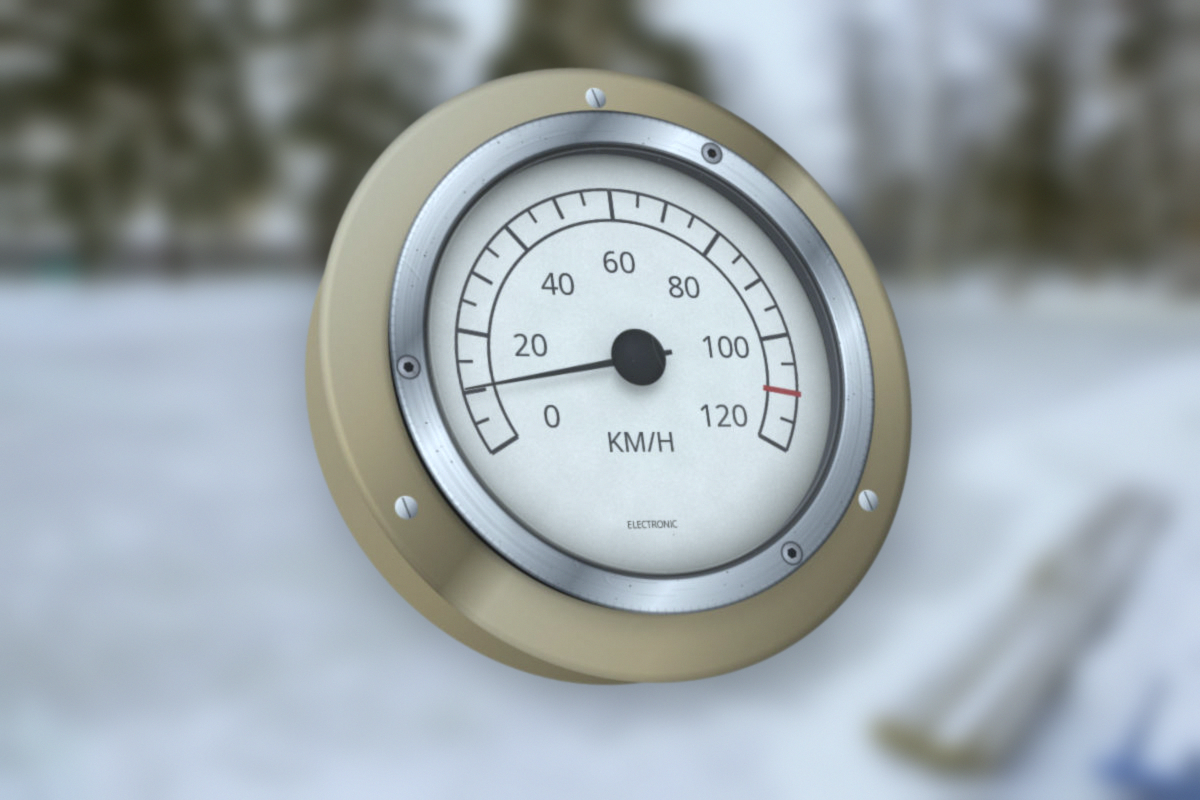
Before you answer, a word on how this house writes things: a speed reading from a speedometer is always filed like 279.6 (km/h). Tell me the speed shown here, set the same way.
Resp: 10 (km/h)
